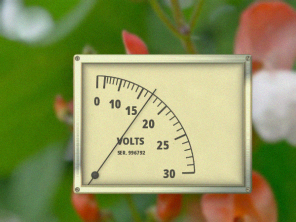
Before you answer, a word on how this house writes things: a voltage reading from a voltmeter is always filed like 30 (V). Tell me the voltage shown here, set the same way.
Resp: 17 (V)
